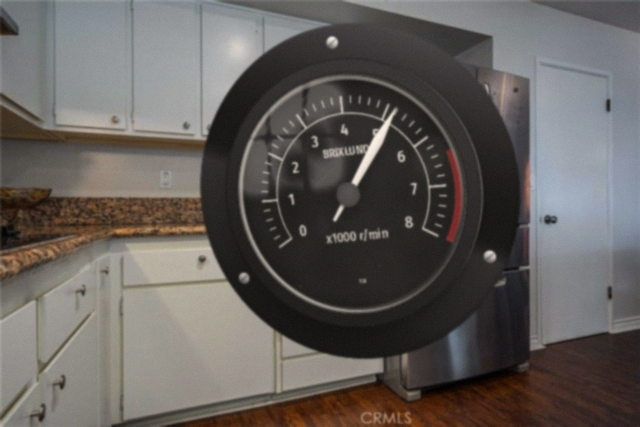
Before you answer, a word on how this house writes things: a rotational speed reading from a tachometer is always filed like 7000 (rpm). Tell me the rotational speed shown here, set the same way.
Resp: 5200 (rpm)
